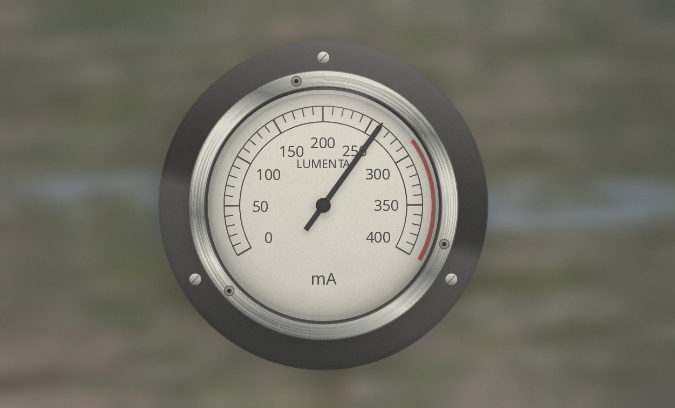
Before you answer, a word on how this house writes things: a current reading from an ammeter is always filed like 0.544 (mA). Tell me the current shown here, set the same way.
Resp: 260 (mA)
